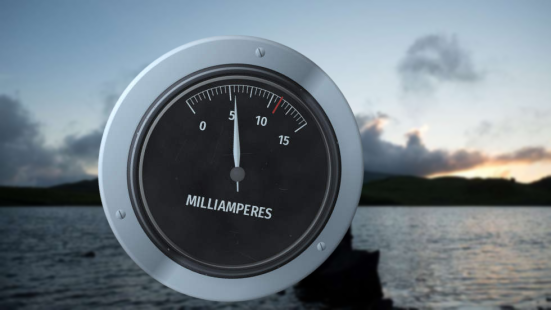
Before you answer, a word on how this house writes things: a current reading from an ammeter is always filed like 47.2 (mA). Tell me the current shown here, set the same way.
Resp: 5.5 (mA)
